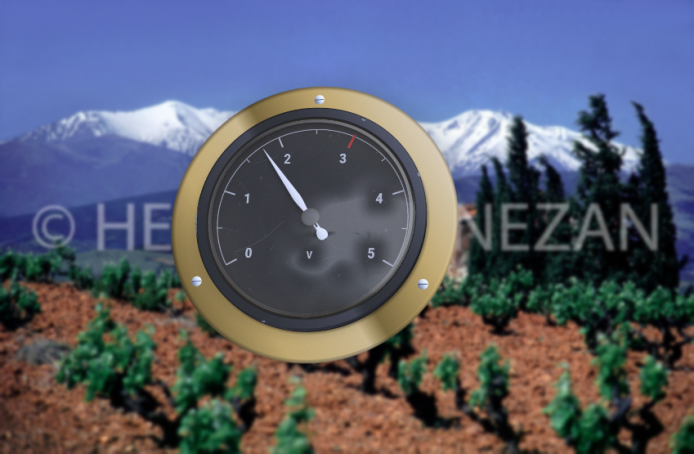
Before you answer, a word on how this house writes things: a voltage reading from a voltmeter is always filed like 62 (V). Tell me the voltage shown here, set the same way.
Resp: 1.75 (V)
